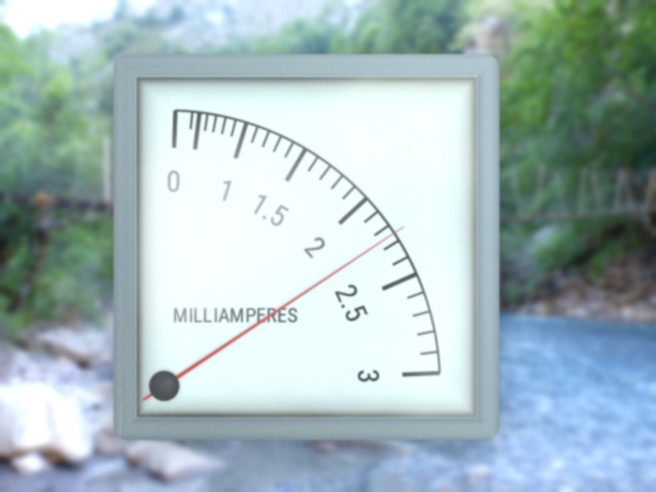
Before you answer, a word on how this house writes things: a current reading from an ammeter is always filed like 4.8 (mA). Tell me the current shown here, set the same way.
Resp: 2.25 (mA)
